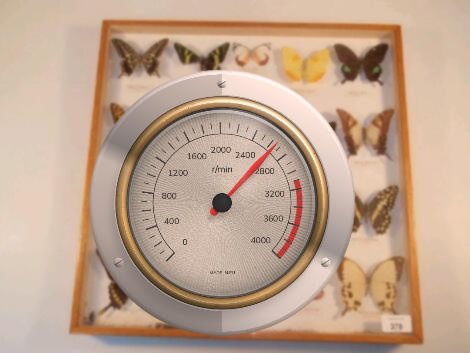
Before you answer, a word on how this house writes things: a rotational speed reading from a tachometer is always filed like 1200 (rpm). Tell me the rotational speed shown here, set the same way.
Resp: 2650 (rpm)
